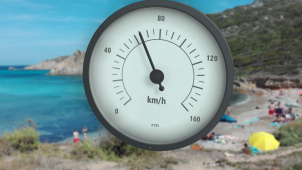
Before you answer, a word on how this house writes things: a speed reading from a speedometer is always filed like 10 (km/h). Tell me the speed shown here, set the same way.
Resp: 65 (km/h)
